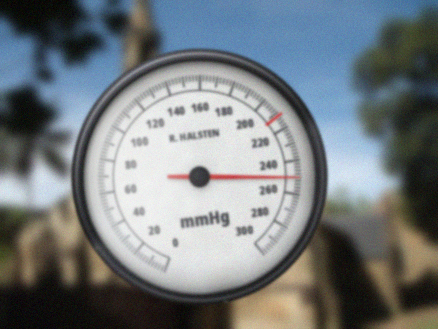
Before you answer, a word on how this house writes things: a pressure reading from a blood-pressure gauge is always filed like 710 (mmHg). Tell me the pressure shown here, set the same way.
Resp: 250 (mmHg)
